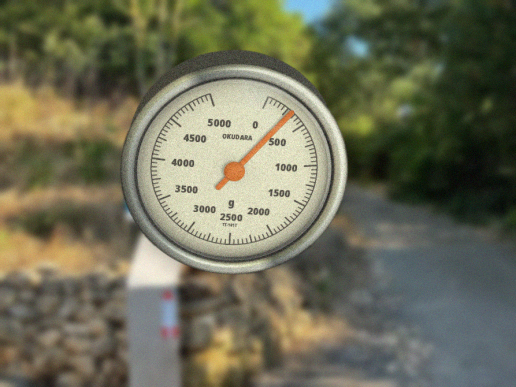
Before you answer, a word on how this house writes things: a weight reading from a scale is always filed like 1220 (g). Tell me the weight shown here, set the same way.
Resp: 300 (g)
